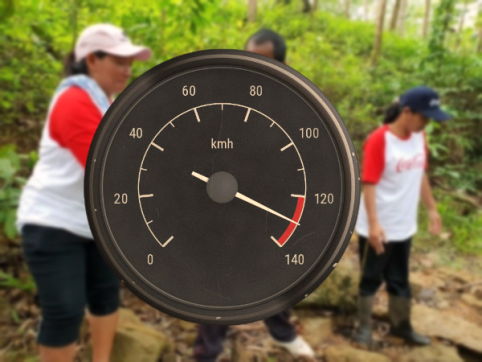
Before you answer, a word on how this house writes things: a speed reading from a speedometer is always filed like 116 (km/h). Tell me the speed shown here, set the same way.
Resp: 130 (km/h)
